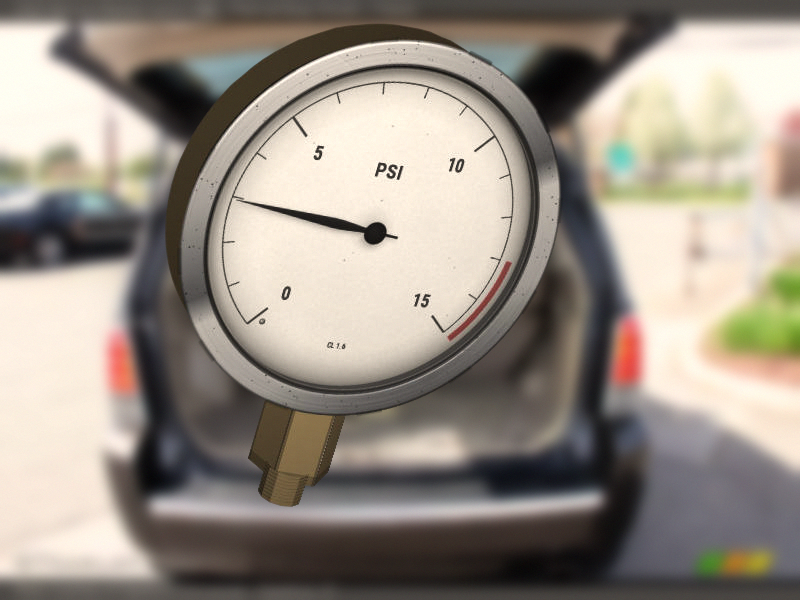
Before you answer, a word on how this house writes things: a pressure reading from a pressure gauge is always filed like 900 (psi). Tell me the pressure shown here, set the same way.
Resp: 3 (psi)
